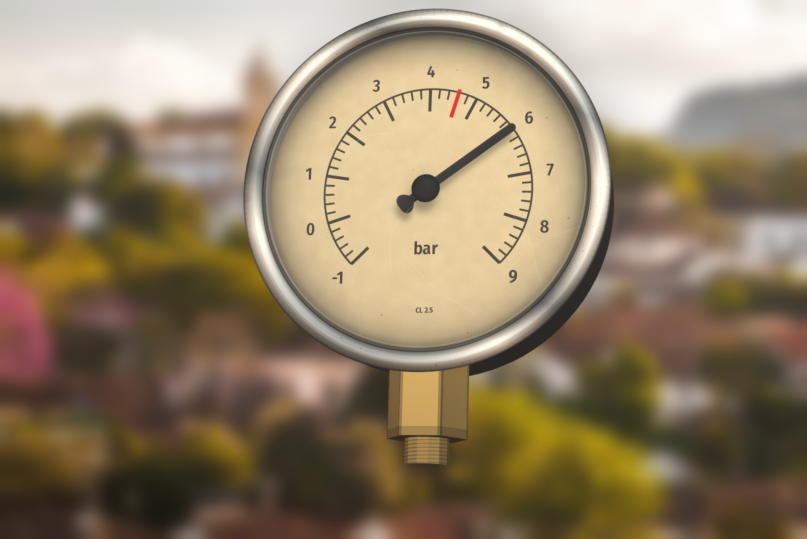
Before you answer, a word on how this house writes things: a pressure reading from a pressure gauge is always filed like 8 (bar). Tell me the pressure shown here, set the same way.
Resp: 6 (bar)
